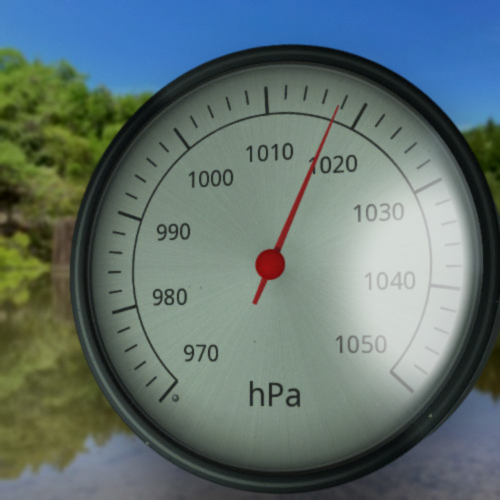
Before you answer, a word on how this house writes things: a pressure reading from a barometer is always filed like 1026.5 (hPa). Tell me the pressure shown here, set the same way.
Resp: 1018 (hPa)
